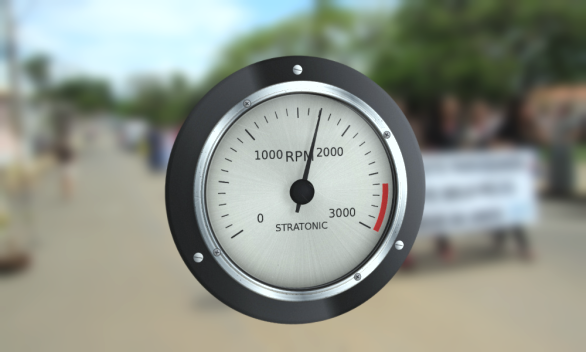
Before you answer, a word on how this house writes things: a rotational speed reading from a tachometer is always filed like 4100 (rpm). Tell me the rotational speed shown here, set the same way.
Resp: 1700 (rpm)
